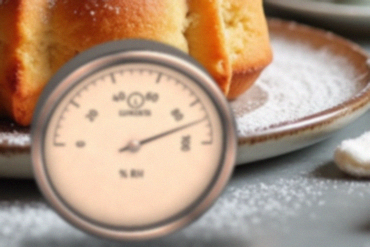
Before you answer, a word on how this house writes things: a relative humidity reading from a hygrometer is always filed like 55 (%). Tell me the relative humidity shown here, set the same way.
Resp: 88 (%)
